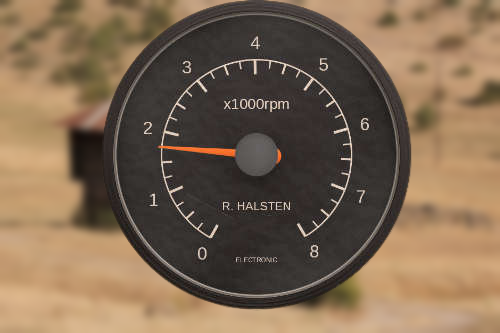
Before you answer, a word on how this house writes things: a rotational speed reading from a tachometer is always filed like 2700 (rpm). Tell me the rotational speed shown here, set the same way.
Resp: 1750 (rpm)
